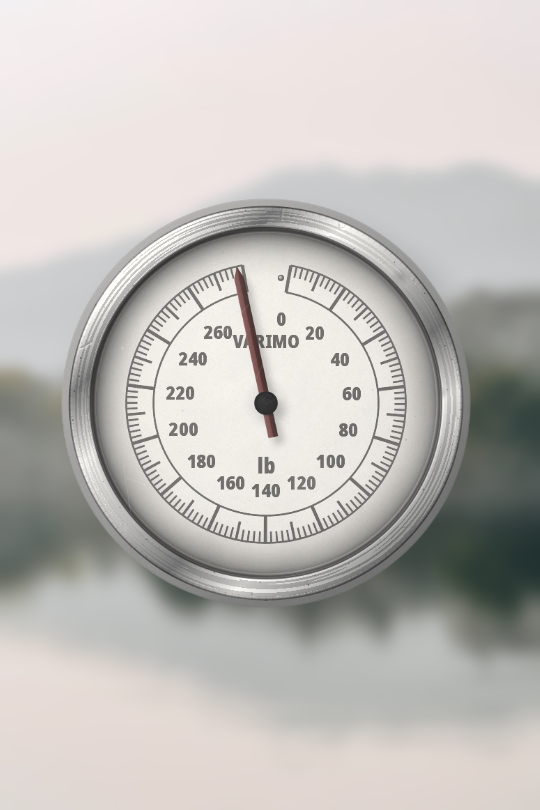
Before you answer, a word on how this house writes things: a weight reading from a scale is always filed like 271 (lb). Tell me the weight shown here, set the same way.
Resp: 278 (lb)
